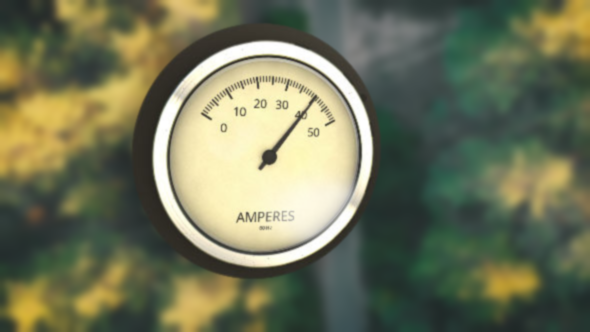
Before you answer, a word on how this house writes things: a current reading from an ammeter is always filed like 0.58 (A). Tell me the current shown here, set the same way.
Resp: 40 (A)
